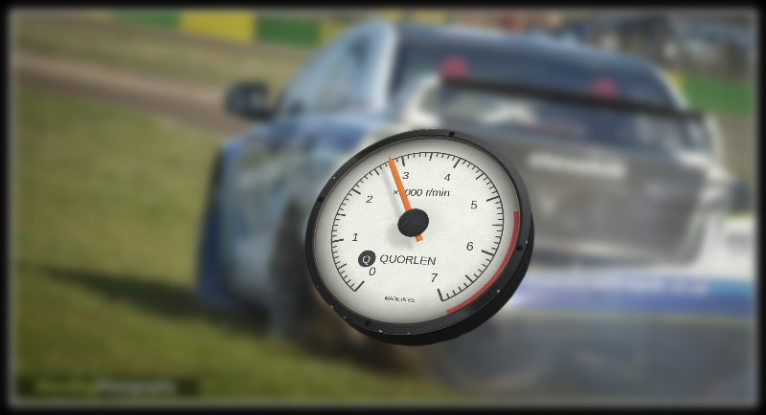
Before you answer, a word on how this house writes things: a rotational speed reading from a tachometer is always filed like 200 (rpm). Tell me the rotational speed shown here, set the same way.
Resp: 2800 (rpm)
